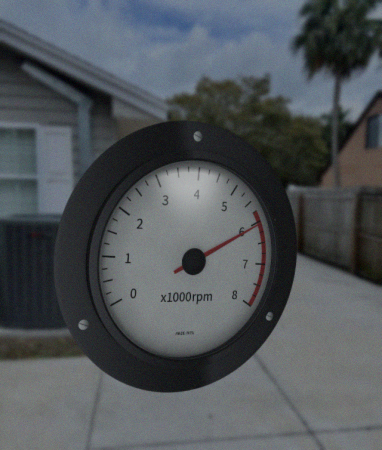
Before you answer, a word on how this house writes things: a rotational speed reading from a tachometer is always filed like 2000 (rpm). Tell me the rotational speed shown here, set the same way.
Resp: 6000 (rpm)
